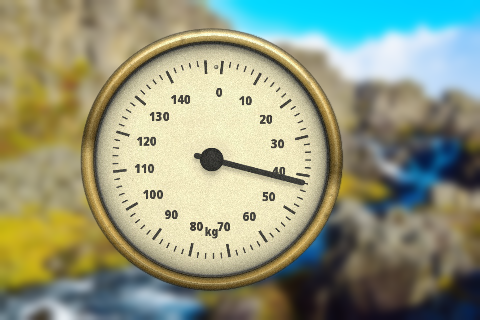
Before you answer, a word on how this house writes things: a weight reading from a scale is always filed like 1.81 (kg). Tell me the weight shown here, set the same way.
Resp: 42 (kg)
